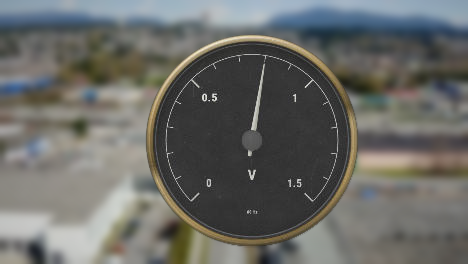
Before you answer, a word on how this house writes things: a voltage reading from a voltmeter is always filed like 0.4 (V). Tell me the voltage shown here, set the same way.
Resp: 0.8 (V)
